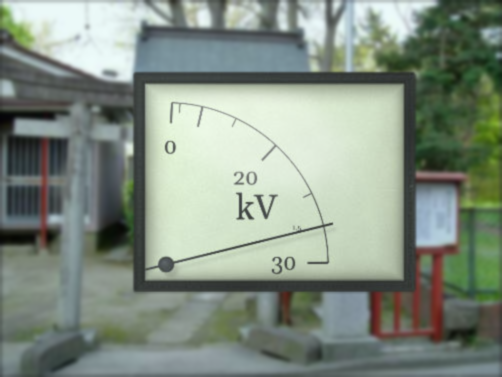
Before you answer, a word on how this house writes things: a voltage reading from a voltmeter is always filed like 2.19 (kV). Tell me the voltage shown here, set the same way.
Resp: 27.5 (kV)
